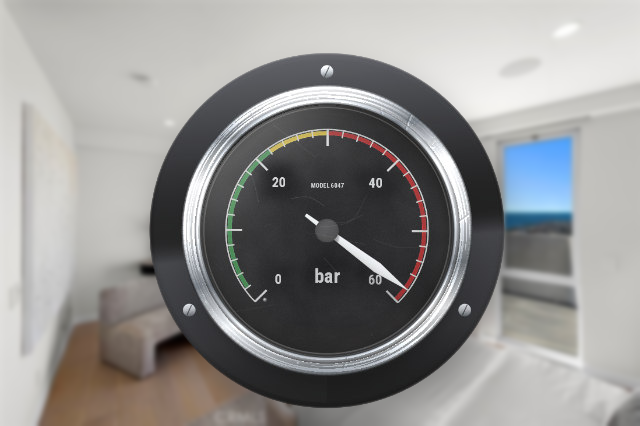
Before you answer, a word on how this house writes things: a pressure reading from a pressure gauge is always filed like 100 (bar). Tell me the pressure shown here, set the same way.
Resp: 58 (bar)
